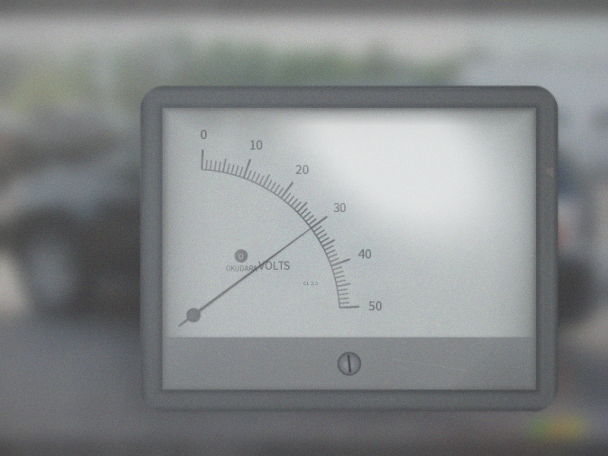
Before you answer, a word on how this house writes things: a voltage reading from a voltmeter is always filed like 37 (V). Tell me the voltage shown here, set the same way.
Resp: 30 (V)
